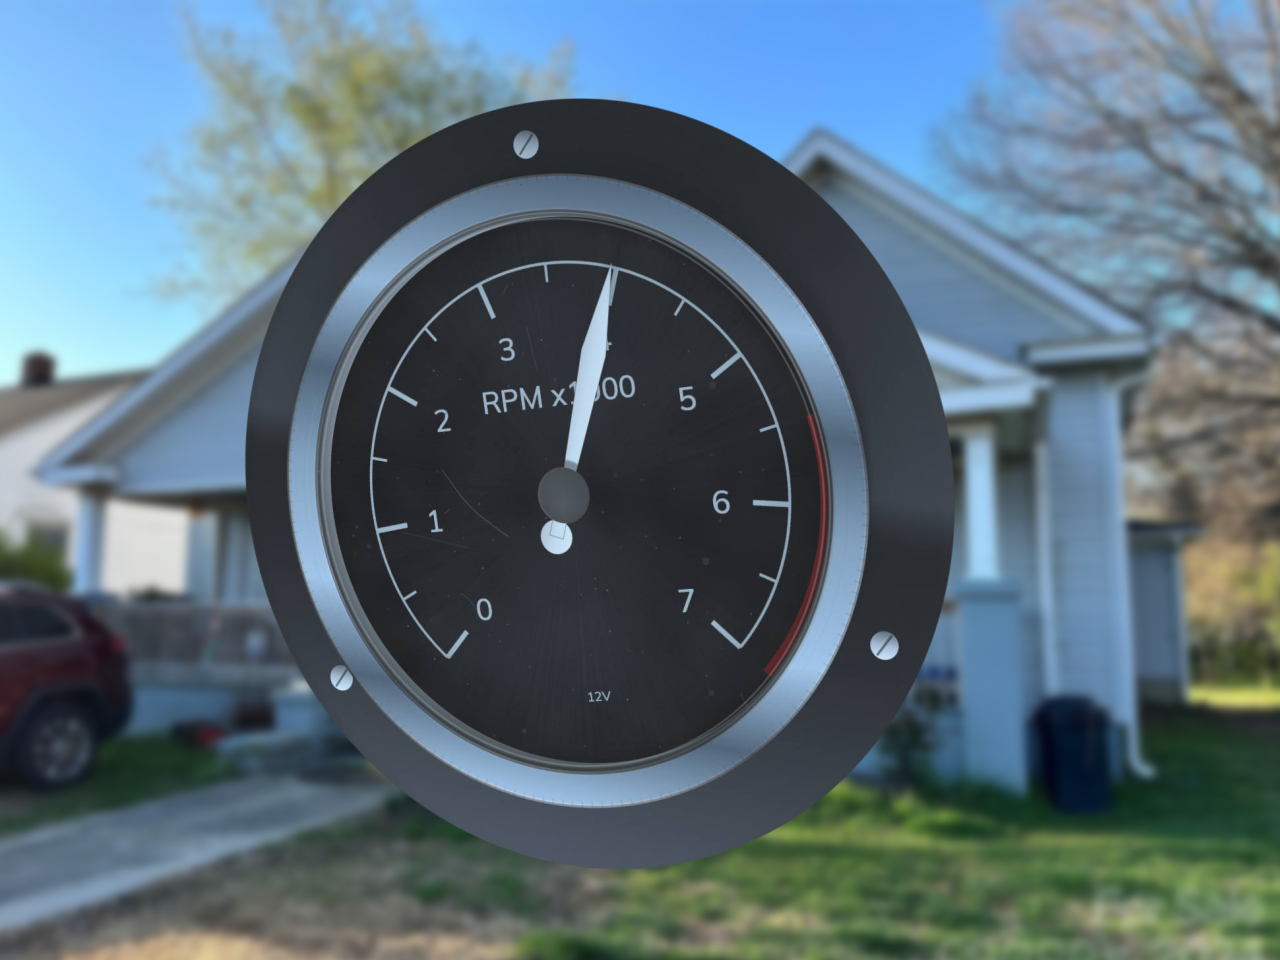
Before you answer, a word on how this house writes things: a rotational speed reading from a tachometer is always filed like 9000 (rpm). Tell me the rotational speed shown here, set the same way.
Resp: 4000 (rpm)
